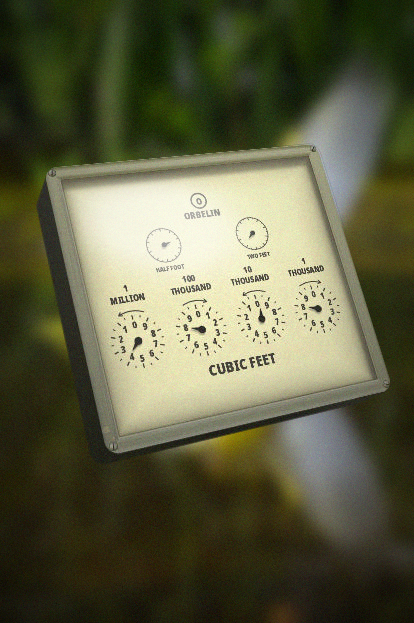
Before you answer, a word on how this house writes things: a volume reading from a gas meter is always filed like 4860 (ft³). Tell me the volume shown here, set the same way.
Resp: 379800 (ft³)
